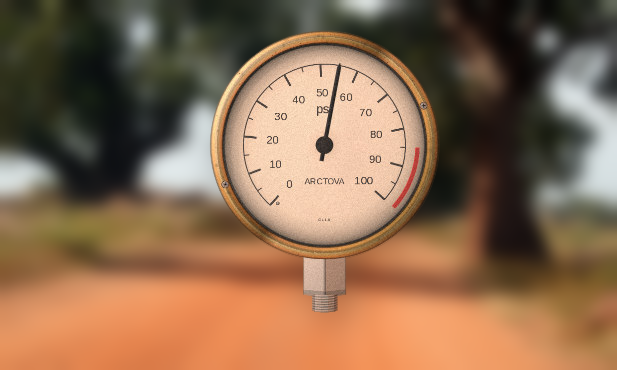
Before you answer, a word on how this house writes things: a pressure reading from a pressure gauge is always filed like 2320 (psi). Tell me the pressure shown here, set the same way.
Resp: 55 (psi)
